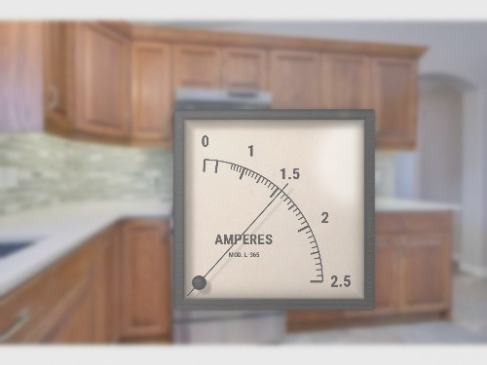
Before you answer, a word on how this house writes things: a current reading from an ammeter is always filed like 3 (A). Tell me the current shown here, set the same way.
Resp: 1.55 (A)
